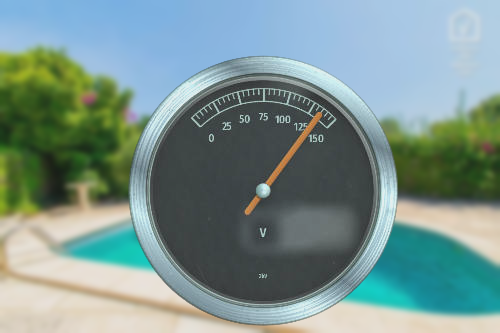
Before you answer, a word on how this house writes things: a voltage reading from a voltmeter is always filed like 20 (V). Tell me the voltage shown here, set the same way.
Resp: 135 (V)
